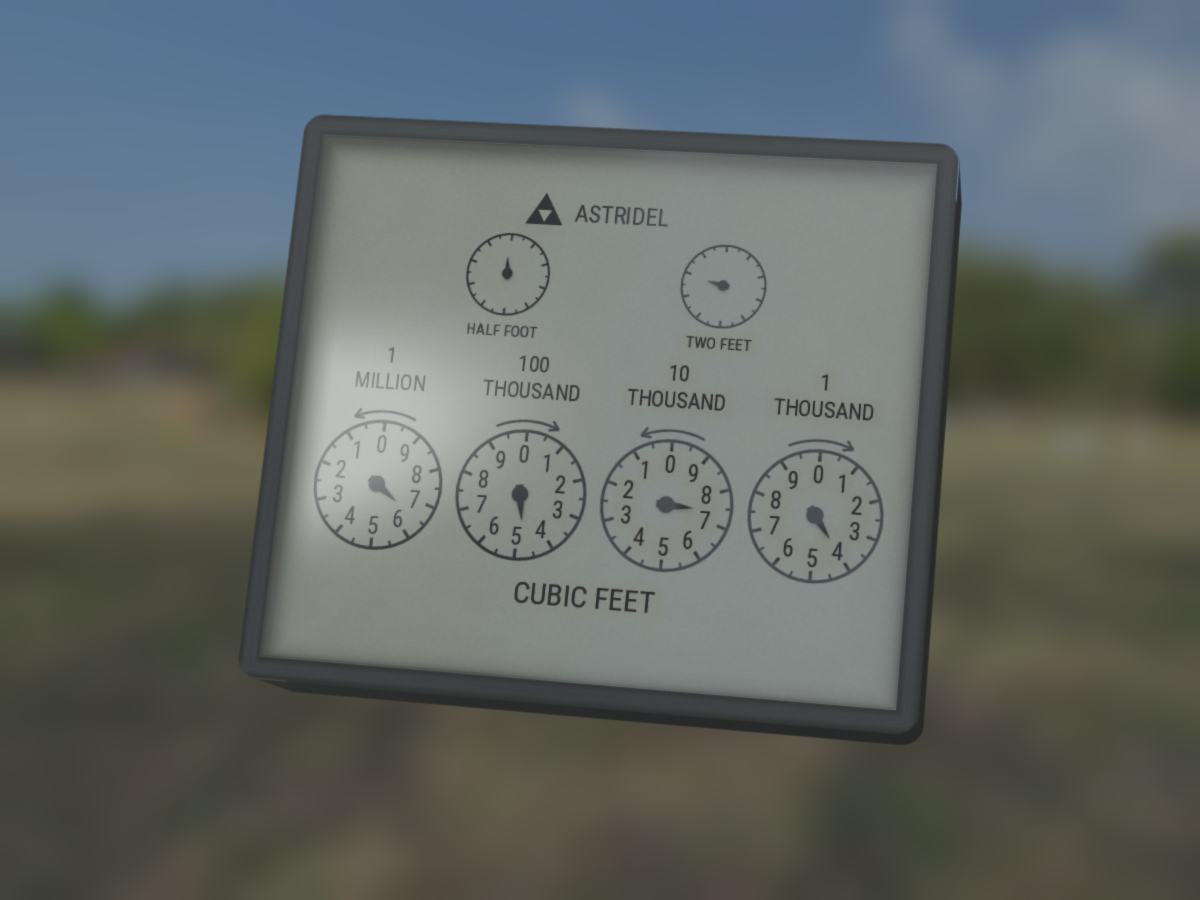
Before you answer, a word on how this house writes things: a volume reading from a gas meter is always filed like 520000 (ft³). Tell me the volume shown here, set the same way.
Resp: 647400 (ft³)
